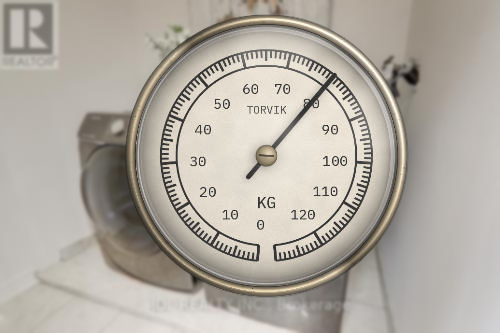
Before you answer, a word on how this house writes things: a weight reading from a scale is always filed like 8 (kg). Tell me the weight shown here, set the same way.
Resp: 80 (kg)
